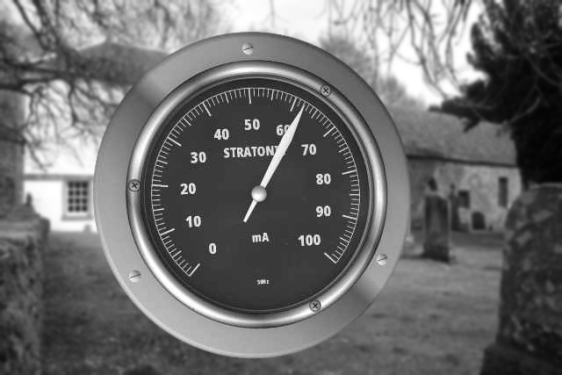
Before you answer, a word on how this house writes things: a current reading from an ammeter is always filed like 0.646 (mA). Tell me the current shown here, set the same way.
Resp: 62 (mA)
